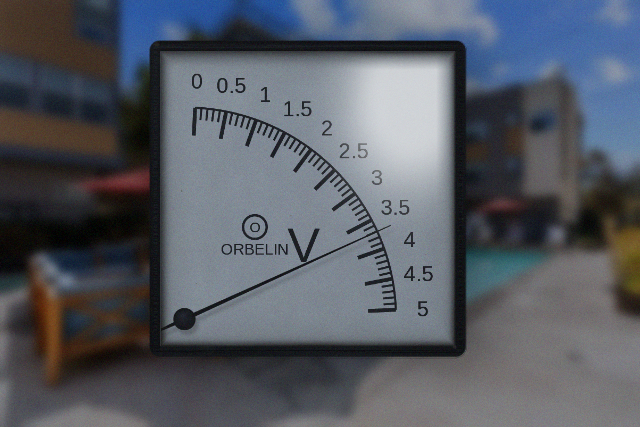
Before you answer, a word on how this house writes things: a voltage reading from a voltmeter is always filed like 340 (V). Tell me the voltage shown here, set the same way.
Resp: 3.7 (V)
